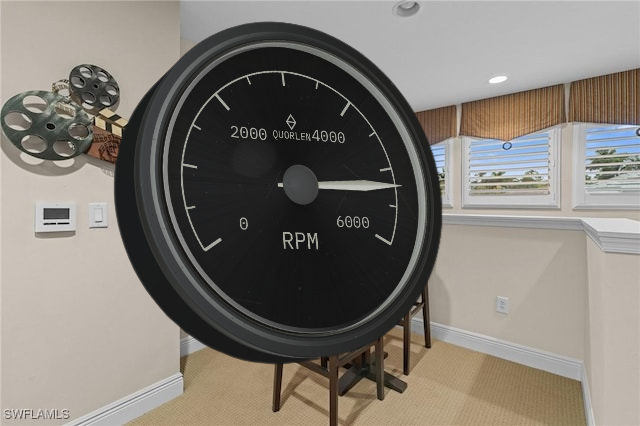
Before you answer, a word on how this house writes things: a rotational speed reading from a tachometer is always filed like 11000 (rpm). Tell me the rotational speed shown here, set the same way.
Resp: 5250 (rpm)
